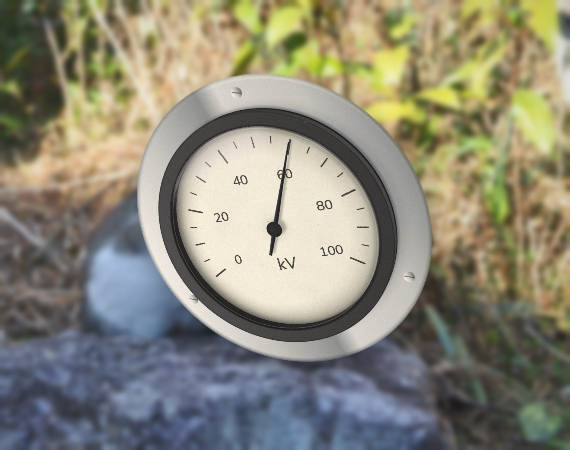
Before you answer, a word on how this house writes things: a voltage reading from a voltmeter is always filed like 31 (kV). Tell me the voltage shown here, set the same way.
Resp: 60 (kV)
